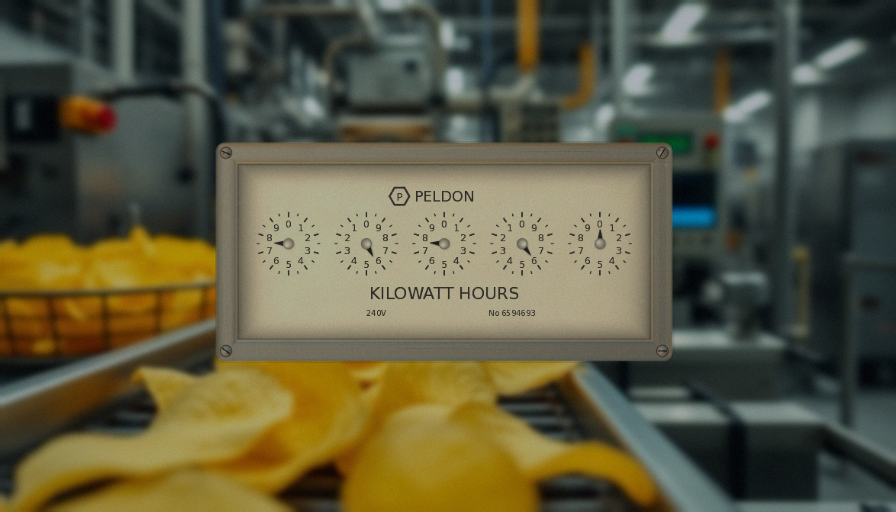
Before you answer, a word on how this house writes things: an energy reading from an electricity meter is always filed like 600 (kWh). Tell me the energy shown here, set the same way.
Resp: 75760 (kWh)
